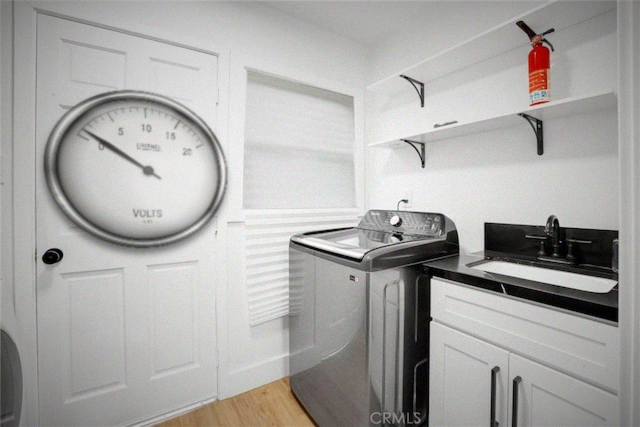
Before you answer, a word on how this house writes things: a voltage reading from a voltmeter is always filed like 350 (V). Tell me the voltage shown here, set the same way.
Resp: 1 (V)
